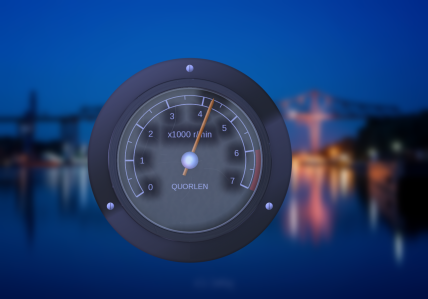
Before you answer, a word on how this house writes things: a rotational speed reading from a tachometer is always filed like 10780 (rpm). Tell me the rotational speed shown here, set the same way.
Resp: 4250 (rpm)
